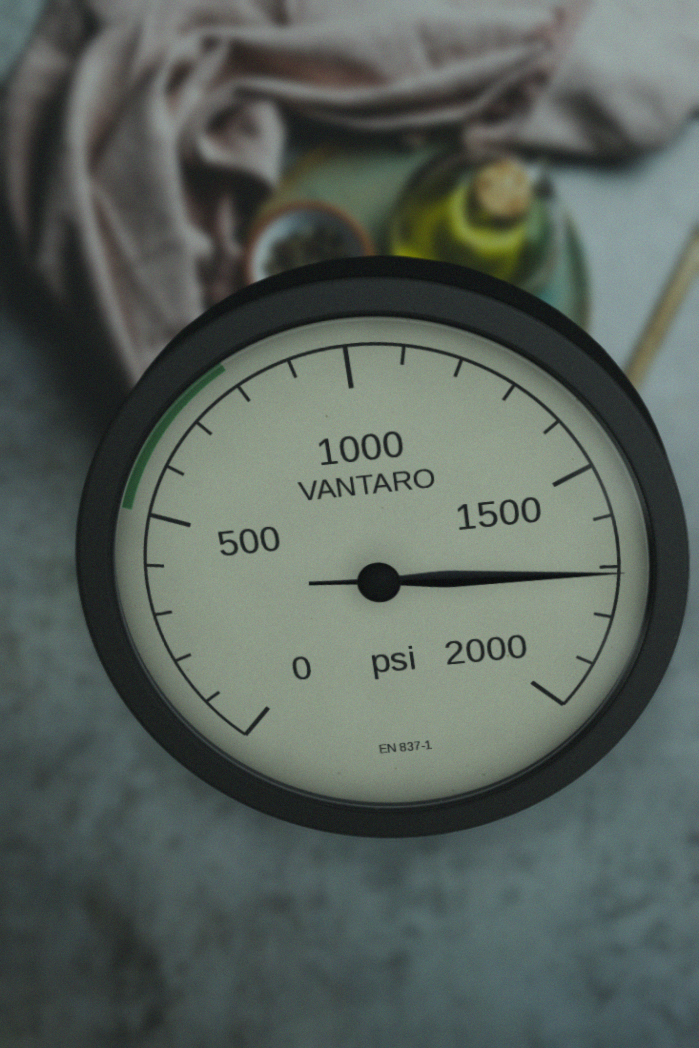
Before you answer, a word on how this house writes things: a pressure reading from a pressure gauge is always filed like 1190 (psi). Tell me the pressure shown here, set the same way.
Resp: 1700 (psi)
